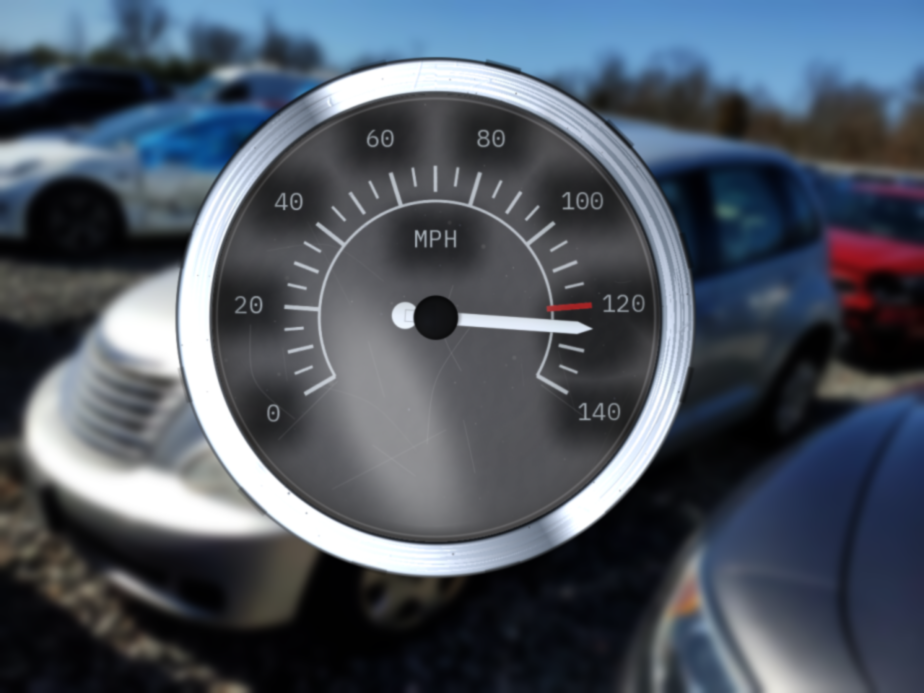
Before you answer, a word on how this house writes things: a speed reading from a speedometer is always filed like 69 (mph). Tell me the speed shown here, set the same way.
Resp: 125 (mph)
